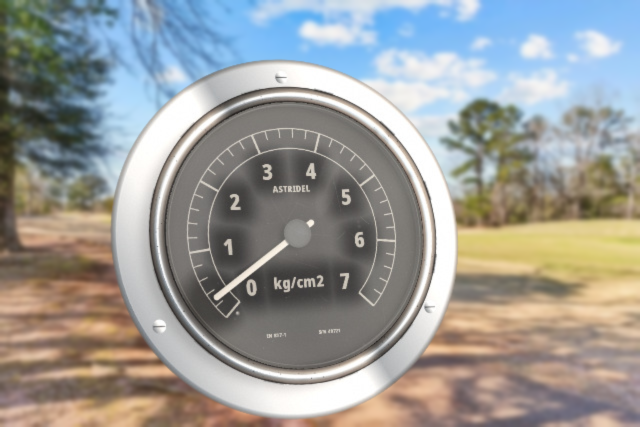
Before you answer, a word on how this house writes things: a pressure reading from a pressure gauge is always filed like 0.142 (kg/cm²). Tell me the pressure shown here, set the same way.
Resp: 0.3 (kg/cm²)
